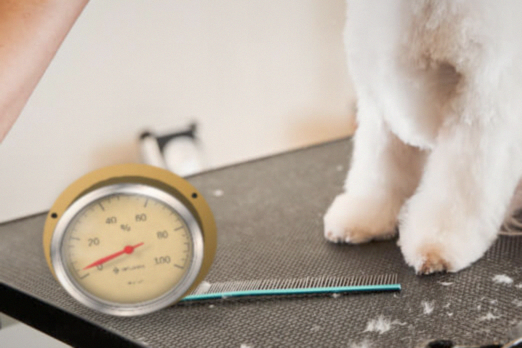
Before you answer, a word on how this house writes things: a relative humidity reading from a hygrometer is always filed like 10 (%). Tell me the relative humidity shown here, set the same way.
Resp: 4 (%)
